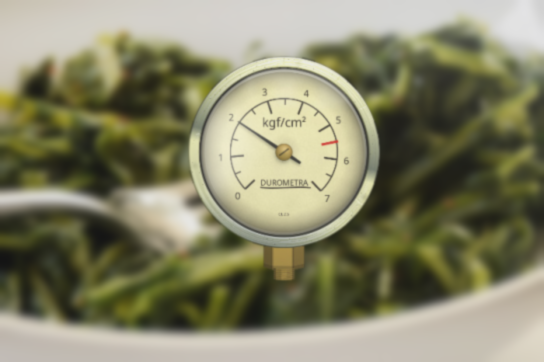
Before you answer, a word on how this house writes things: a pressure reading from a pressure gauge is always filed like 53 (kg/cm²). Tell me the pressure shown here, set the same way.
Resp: 2 (kg/cm²)
